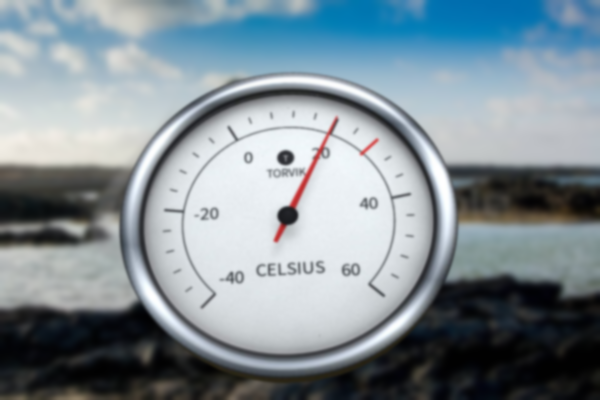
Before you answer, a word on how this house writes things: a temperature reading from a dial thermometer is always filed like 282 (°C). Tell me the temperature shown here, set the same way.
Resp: 20 (°C)
